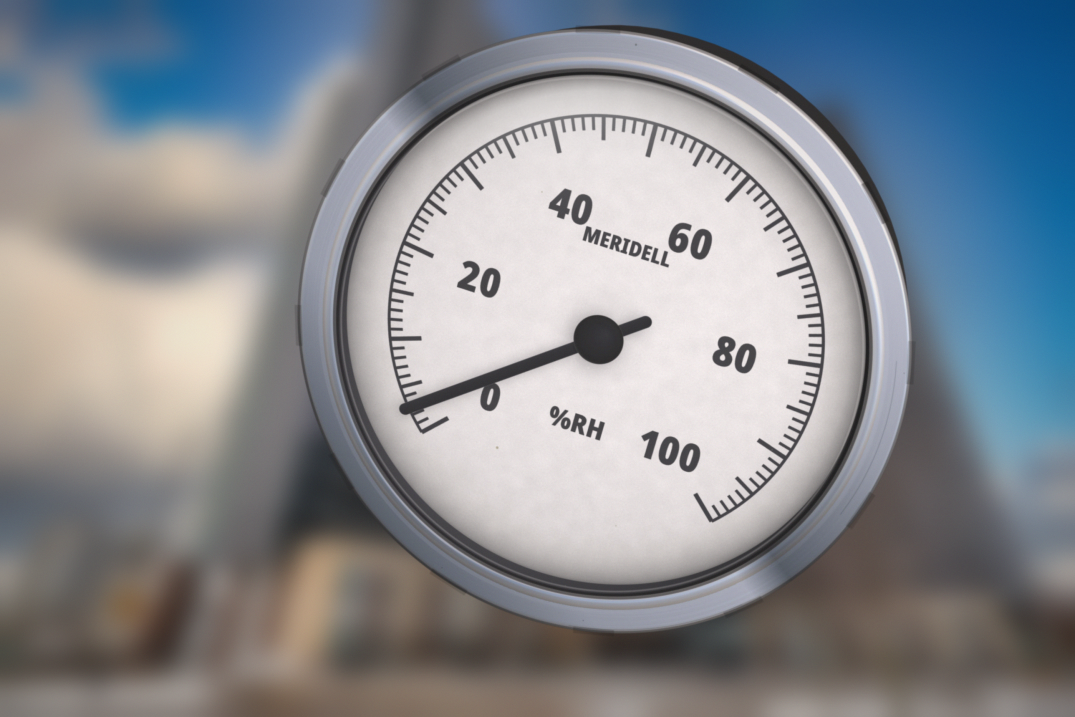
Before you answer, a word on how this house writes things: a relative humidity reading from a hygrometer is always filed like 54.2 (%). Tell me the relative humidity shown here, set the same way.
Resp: 3 (%)
